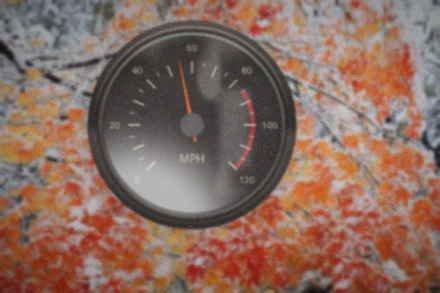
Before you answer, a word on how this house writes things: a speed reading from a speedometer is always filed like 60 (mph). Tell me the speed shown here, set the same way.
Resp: 55 (mph)
